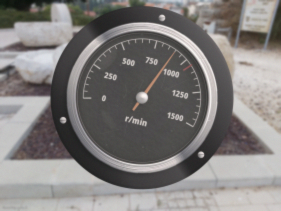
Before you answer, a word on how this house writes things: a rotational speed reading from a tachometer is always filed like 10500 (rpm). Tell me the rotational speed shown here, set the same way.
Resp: 900 (rpm)
